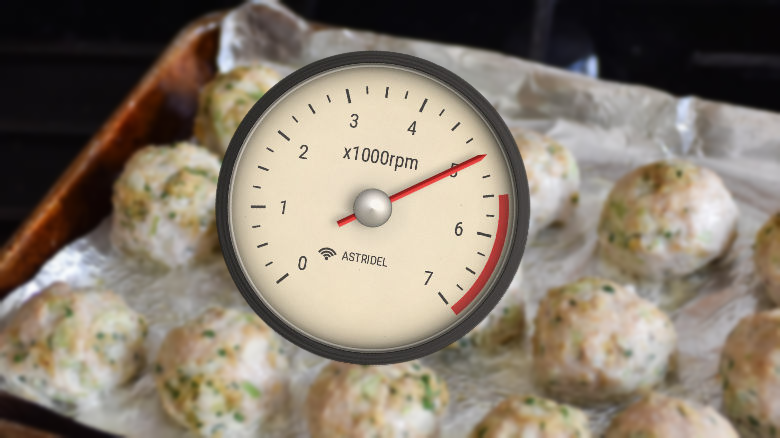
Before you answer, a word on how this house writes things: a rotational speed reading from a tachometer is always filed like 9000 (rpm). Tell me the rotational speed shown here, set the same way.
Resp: 5000 (rpm)
